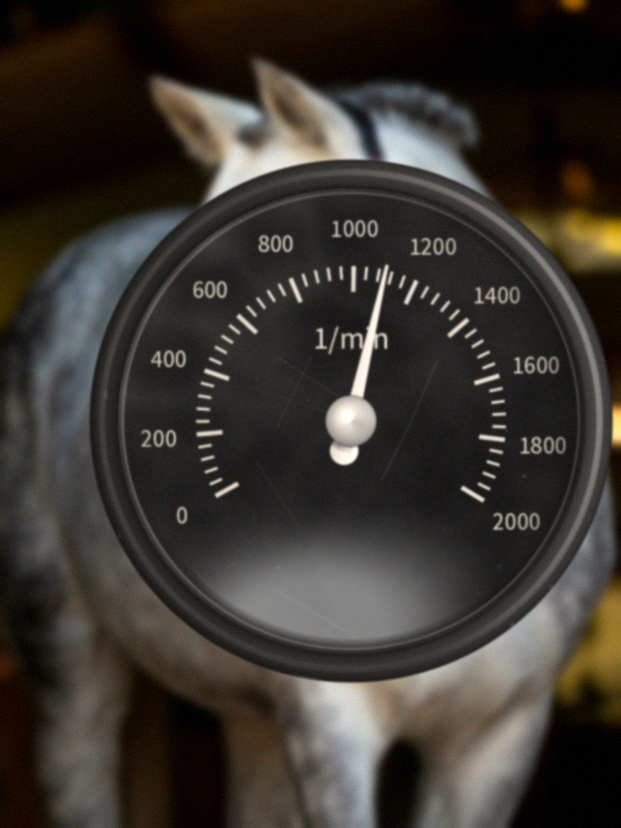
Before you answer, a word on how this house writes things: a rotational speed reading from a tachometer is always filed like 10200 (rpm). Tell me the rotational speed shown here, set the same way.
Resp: 1100 (rpm)
